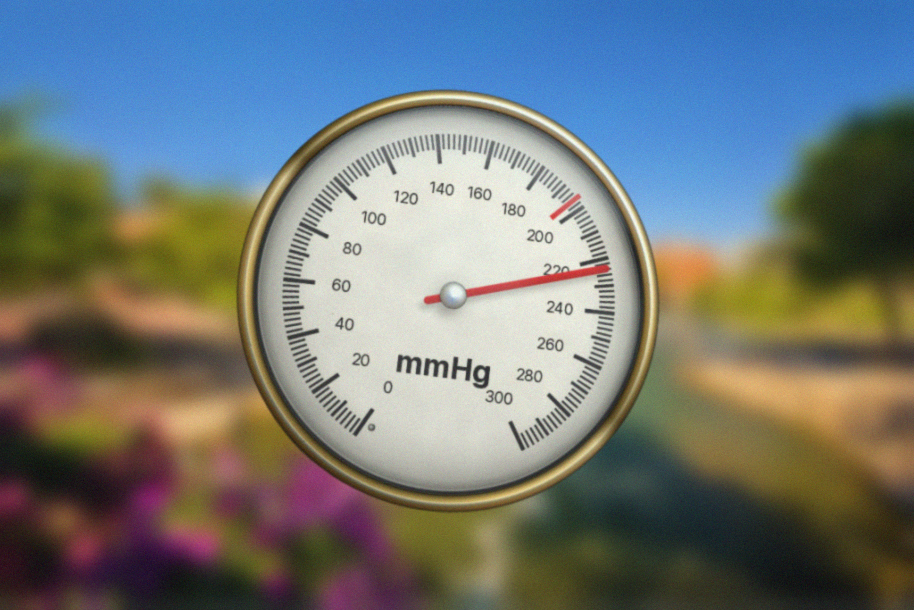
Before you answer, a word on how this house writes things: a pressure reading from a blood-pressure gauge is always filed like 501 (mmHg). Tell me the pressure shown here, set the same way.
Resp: 224 (mmHg)
